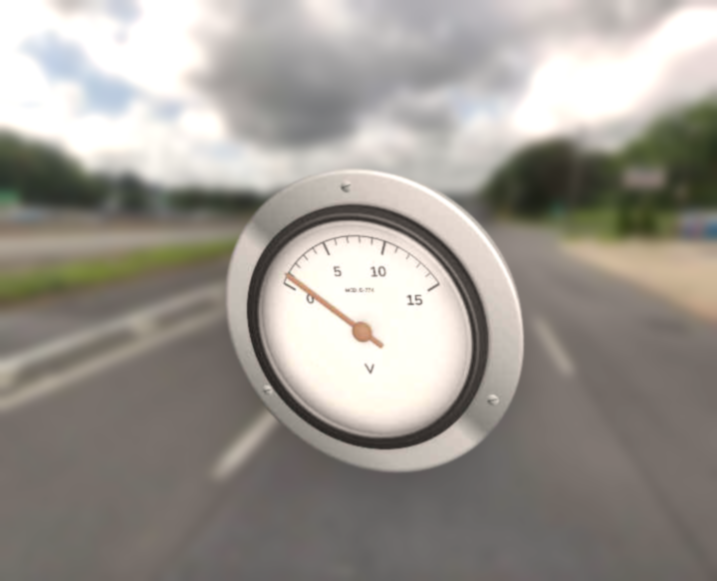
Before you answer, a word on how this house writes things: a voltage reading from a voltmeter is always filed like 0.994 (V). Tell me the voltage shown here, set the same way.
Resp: 1 (V)
